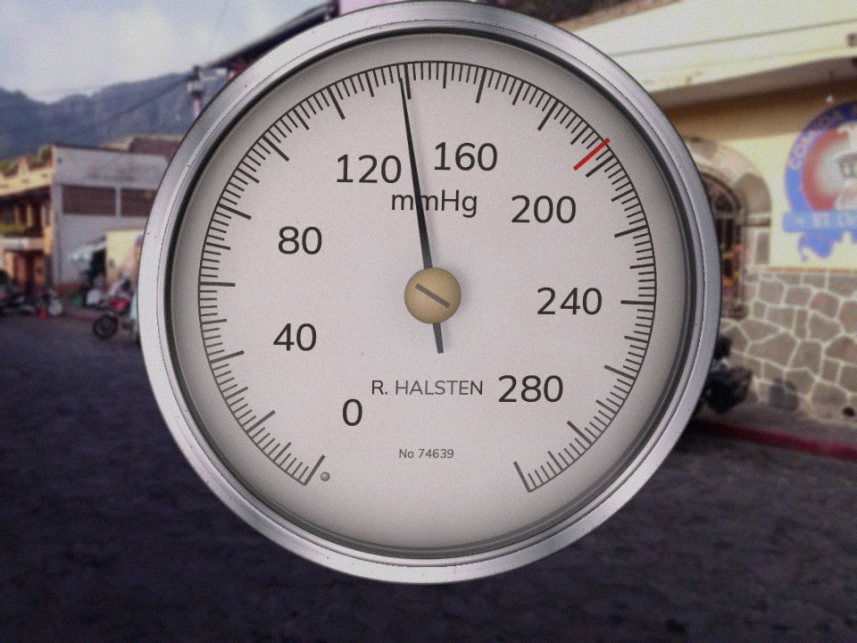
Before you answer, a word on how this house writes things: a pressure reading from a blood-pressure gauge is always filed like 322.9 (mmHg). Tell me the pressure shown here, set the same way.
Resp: 138 (mmHg)
